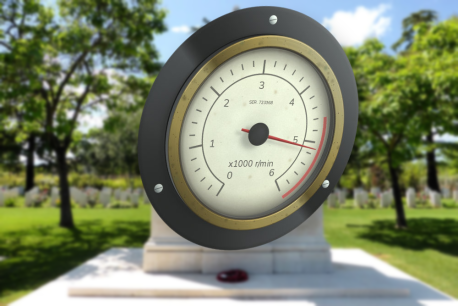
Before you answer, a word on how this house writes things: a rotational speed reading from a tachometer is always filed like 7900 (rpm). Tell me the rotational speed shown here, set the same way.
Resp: 5100 (rpm)
